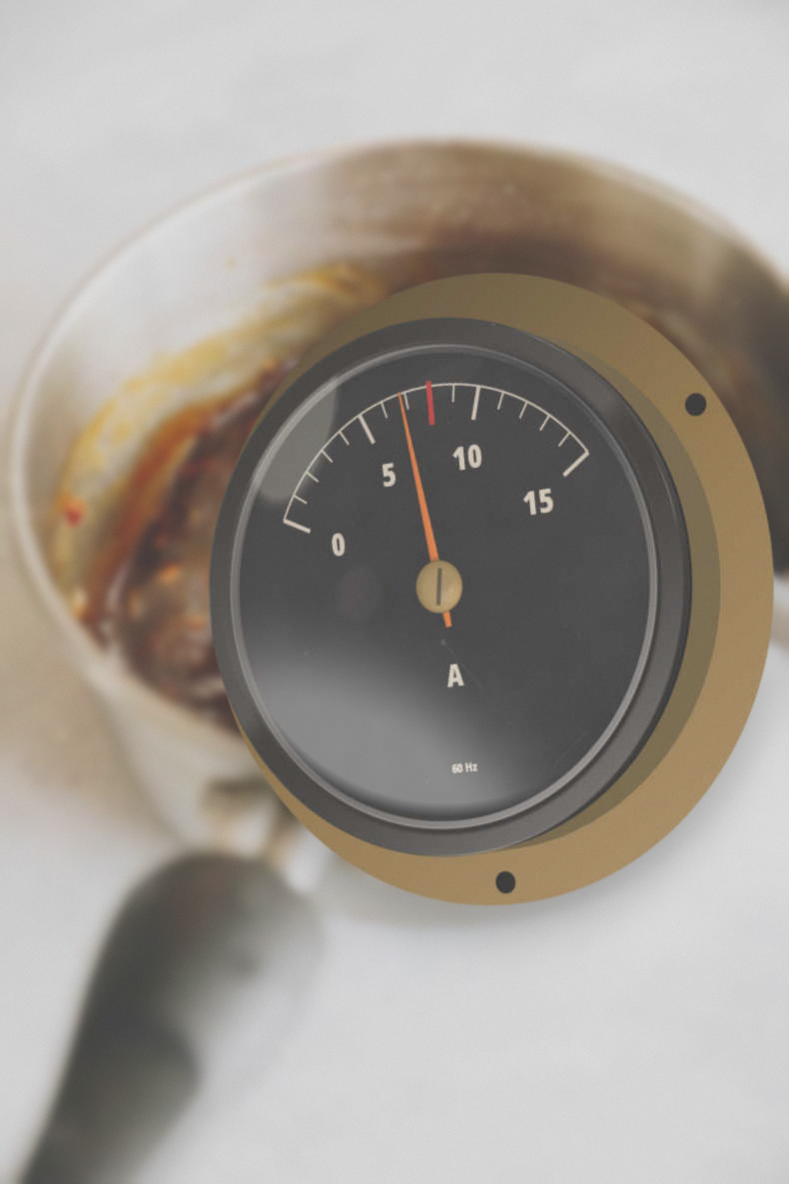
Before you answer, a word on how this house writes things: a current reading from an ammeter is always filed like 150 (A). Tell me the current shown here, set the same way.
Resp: 7 (A)
